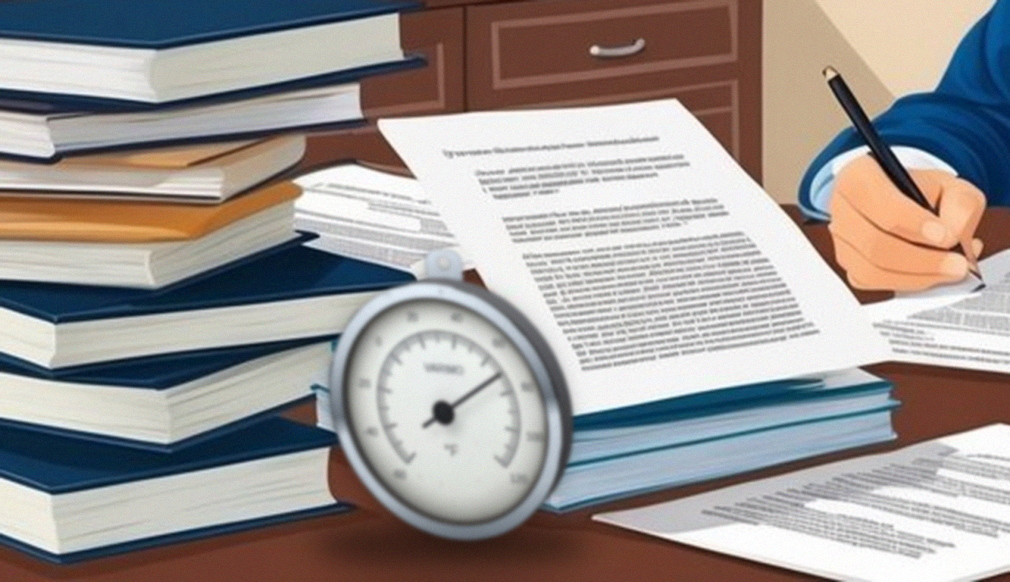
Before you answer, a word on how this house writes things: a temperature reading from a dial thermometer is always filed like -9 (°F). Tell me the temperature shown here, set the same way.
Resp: 70 (°F)
